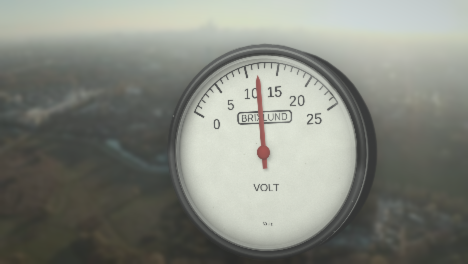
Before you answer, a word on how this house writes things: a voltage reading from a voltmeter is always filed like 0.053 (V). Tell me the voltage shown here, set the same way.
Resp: 12 (V)
